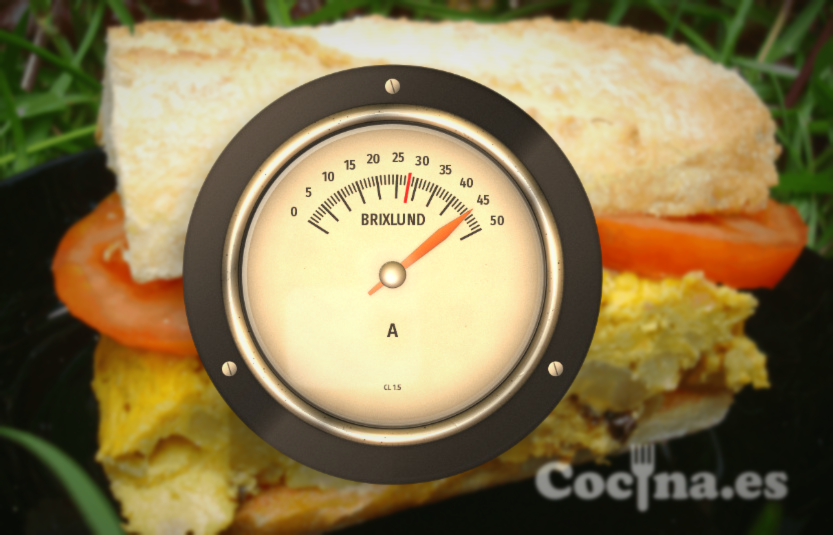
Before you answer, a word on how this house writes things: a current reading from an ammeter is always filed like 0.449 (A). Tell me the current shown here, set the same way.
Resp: 45 (A)
